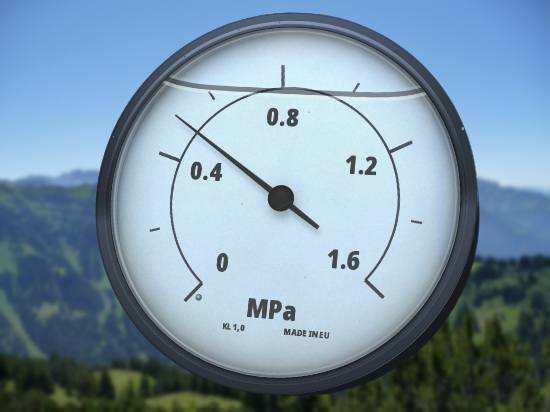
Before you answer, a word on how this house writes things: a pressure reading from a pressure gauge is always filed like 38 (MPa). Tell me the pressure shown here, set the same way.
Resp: 0.5 (MPa)
